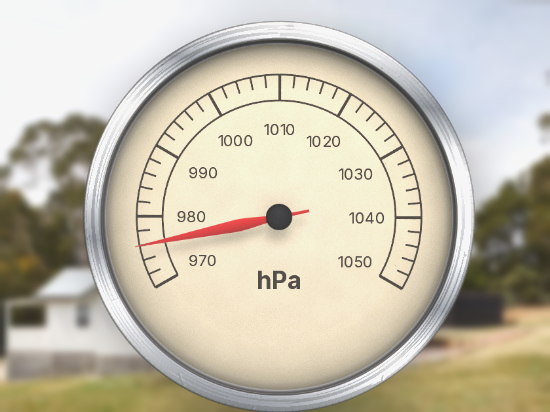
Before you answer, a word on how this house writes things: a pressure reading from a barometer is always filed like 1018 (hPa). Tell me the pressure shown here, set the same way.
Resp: 976 (hPa)
